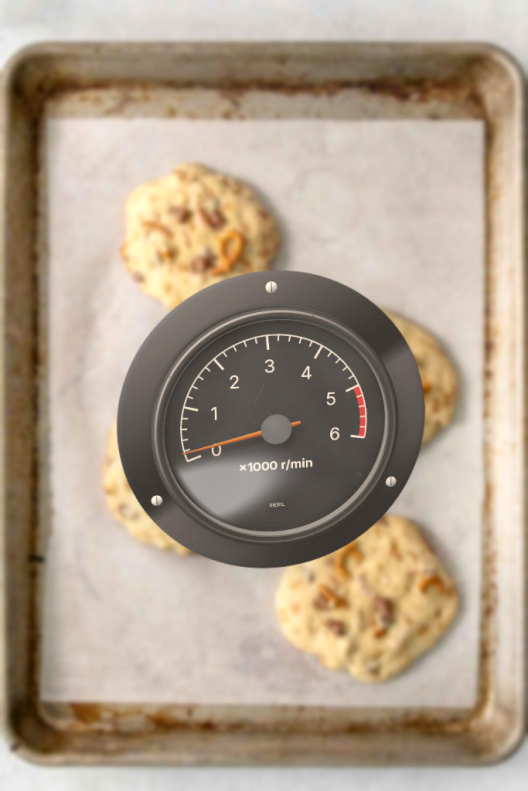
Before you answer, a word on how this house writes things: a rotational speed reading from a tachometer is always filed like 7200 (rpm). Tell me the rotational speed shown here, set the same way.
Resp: 200 (rpm)
